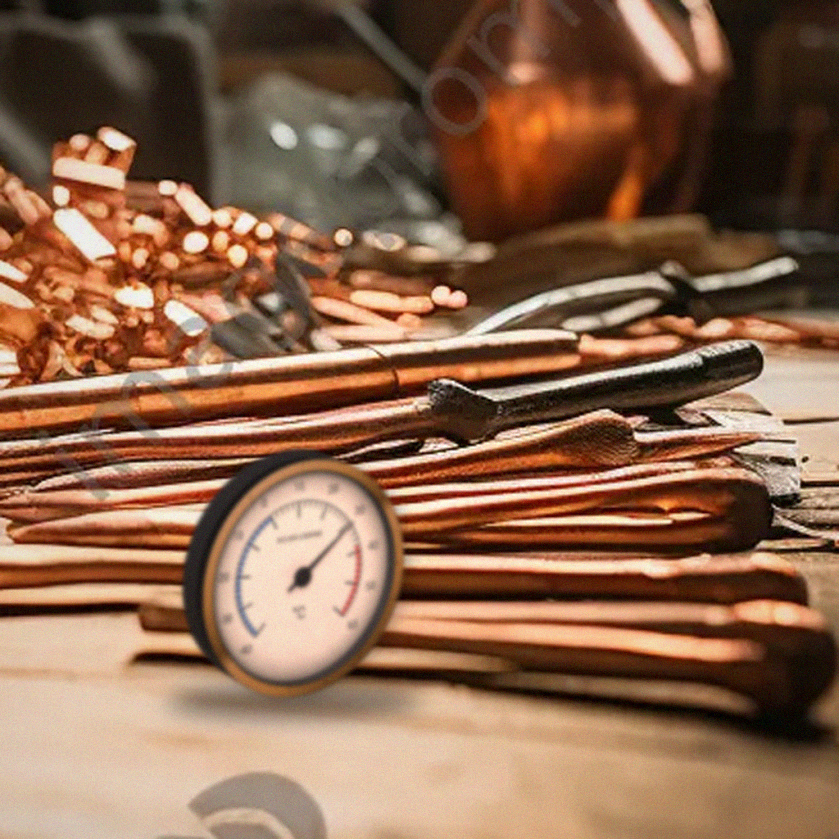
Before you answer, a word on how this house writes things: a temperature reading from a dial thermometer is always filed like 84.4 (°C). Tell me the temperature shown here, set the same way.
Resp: 30 (°C)
